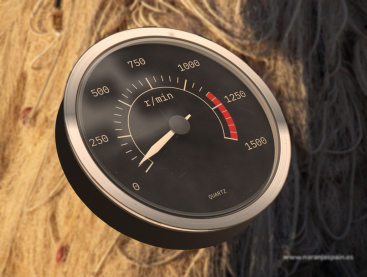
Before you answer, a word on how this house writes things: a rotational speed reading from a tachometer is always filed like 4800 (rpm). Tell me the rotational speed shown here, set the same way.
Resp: 50 (rpm)
